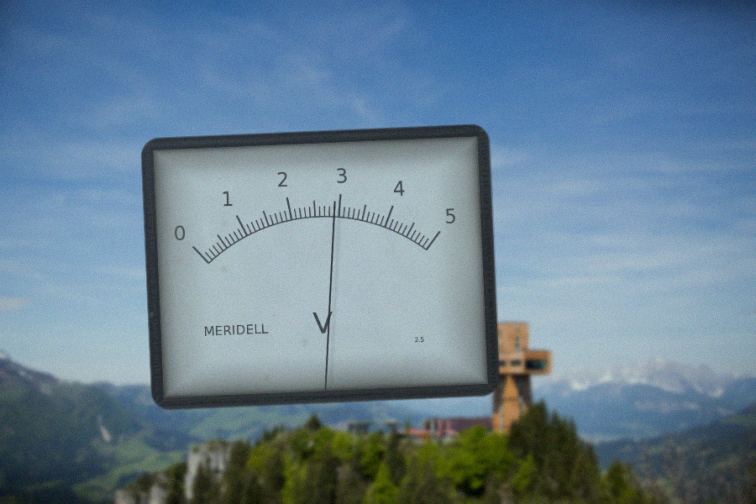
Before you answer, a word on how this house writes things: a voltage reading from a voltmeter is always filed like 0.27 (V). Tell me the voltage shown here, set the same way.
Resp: 2.9 (V)
